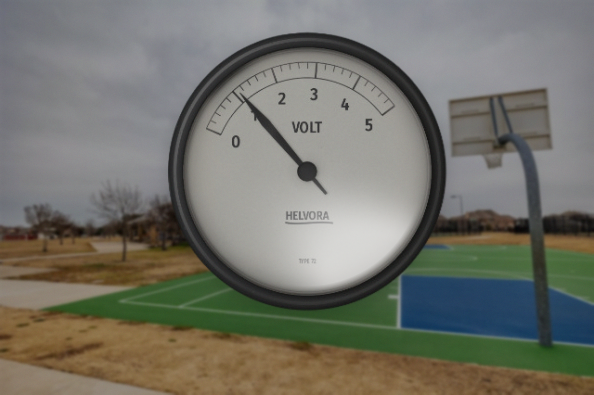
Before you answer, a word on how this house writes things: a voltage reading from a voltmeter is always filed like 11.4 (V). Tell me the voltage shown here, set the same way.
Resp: 1.1 (V)
